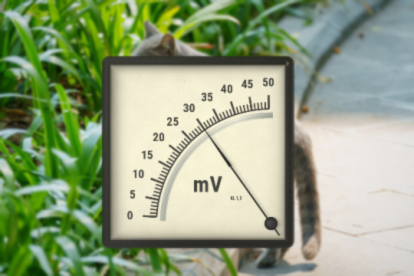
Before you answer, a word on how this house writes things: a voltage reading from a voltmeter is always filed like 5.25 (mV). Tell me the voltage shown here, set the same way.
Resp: 30 (mV)
